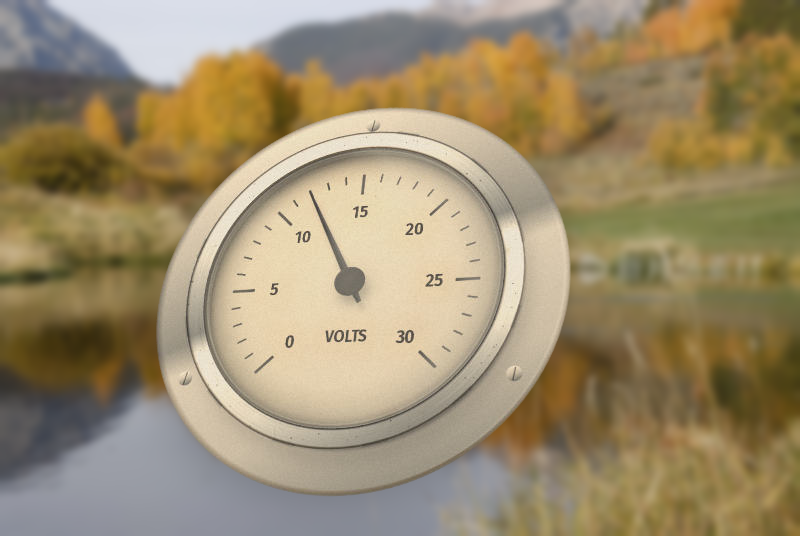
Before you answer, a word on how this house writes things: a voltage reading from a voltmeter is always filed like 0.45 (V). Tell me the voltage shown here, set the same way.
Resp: 12 (V)
